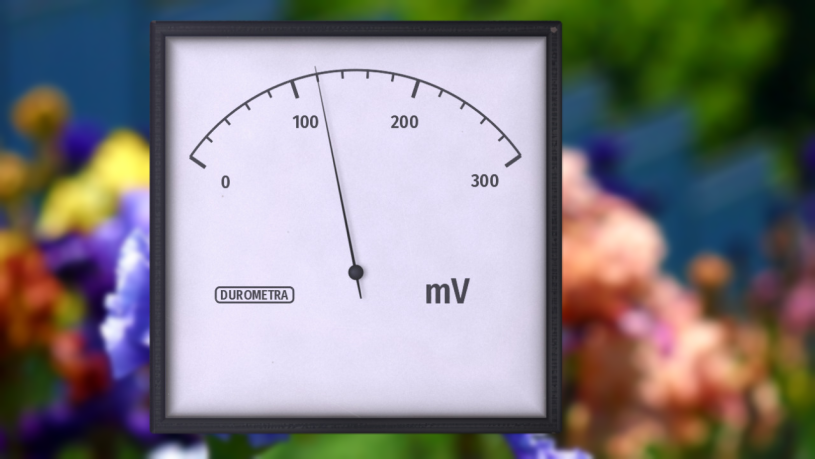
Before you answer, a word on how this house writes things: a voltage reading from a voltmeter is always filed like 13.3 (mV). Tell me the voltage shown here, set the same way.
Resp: 120 (mV)
